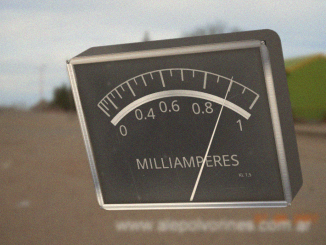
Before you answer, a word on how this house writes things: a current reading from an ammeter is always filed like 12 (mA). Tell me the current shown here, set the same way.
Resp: 0.9 (mA)
